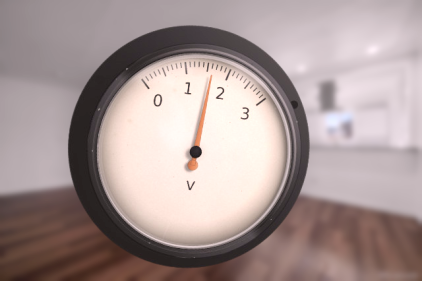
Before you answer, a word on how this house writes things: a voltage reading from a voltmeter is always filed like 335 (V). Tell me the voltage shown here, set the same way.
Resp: 1.6 (V)
